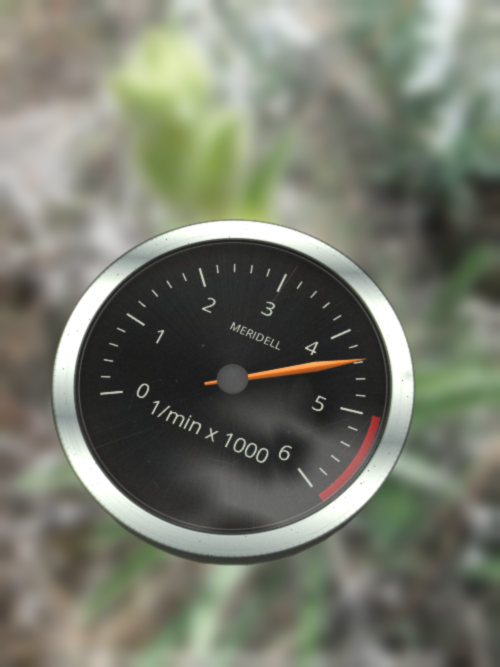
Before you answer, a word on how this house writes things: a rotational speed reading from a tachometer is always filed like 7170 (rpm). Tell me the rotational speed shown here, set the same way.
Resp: 4400 (rpm)
